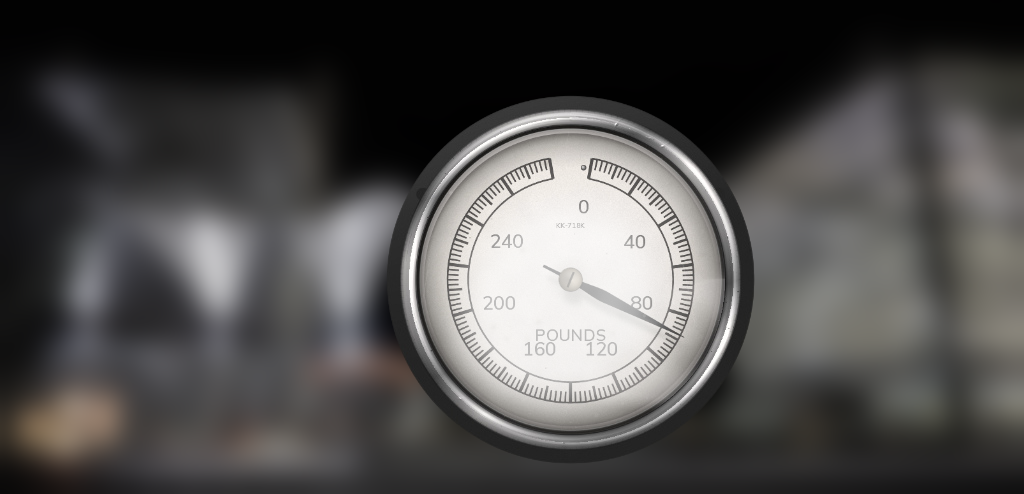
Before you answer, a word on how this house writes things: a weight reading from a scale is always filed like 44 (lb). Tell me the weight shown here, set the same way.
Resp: 88 (lb)
